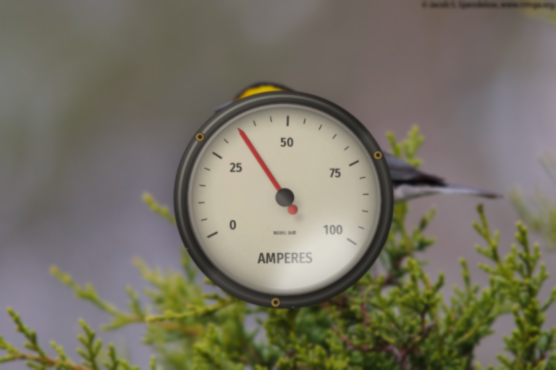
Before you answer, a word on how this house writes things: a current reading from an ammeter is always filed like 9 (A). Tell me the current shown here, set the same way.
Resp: 35 (A)
